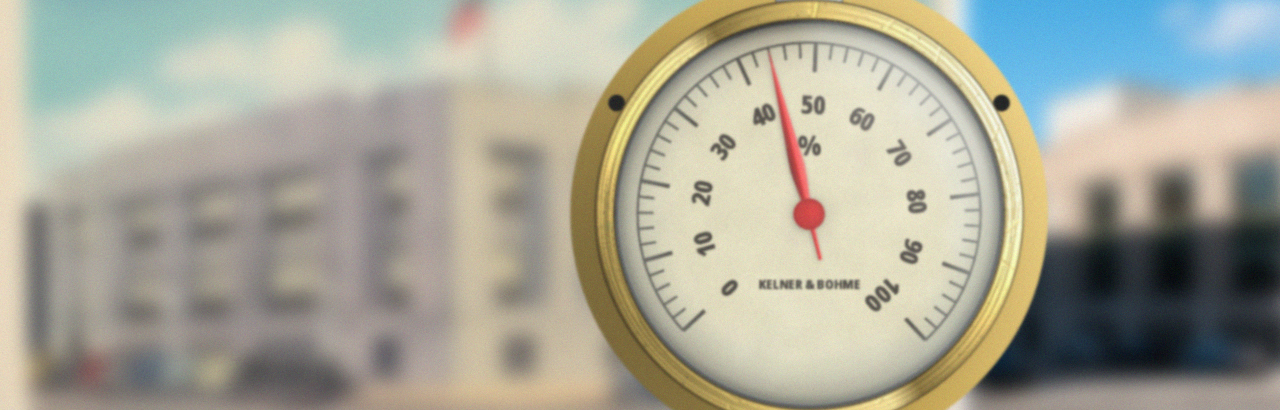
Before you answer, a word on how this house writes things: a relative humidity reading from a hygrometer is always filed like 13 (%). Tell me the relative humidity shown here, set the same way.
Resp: 44 (%)
